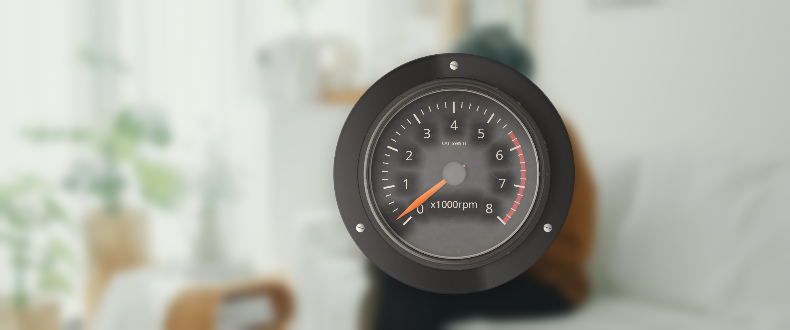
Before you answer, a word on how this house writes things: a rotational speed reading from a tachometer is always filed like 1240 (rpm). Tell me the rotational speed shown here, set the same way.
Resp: 200 (rpm)
